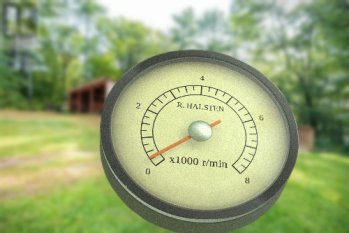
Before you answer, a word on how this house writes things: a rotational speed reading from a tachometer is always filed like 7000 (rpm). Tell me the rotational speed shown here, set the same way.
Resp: 250 (rpm)
